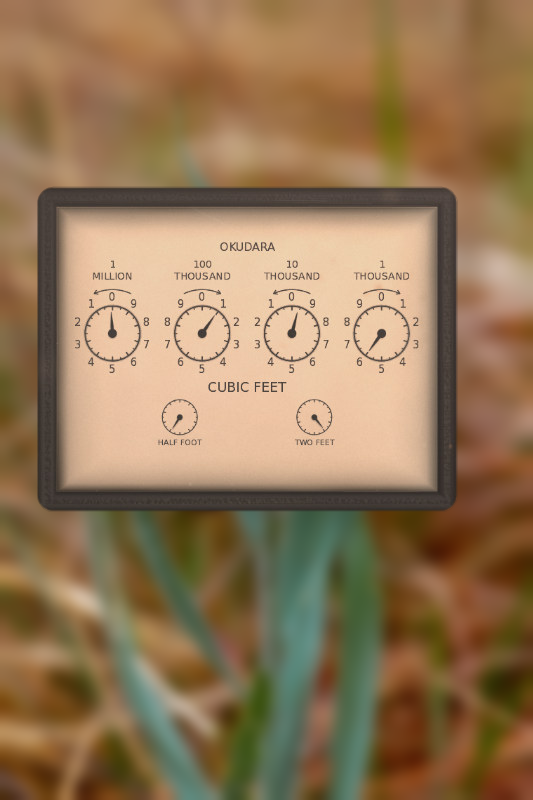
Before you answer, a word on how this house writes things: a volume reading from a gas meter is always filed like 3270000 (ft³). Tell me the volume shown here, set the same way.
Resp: 9600 (ft³)
